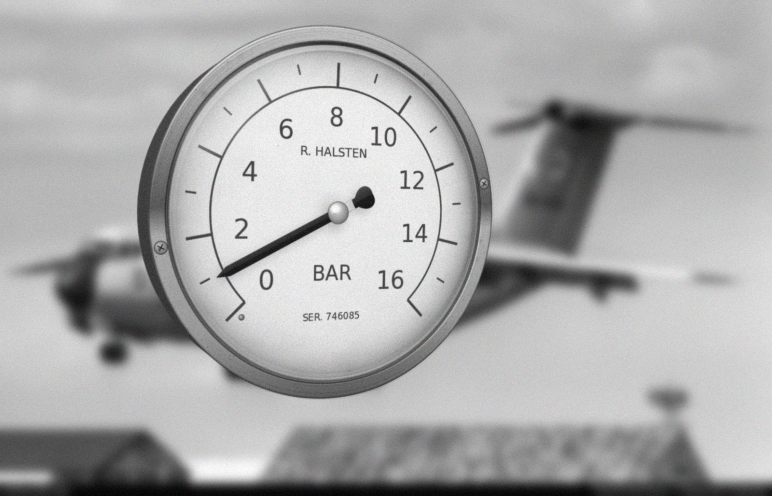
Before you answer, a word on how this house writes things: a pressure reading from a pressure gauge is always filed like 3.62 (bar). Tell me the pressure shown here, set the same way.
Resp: 1 (bar)
